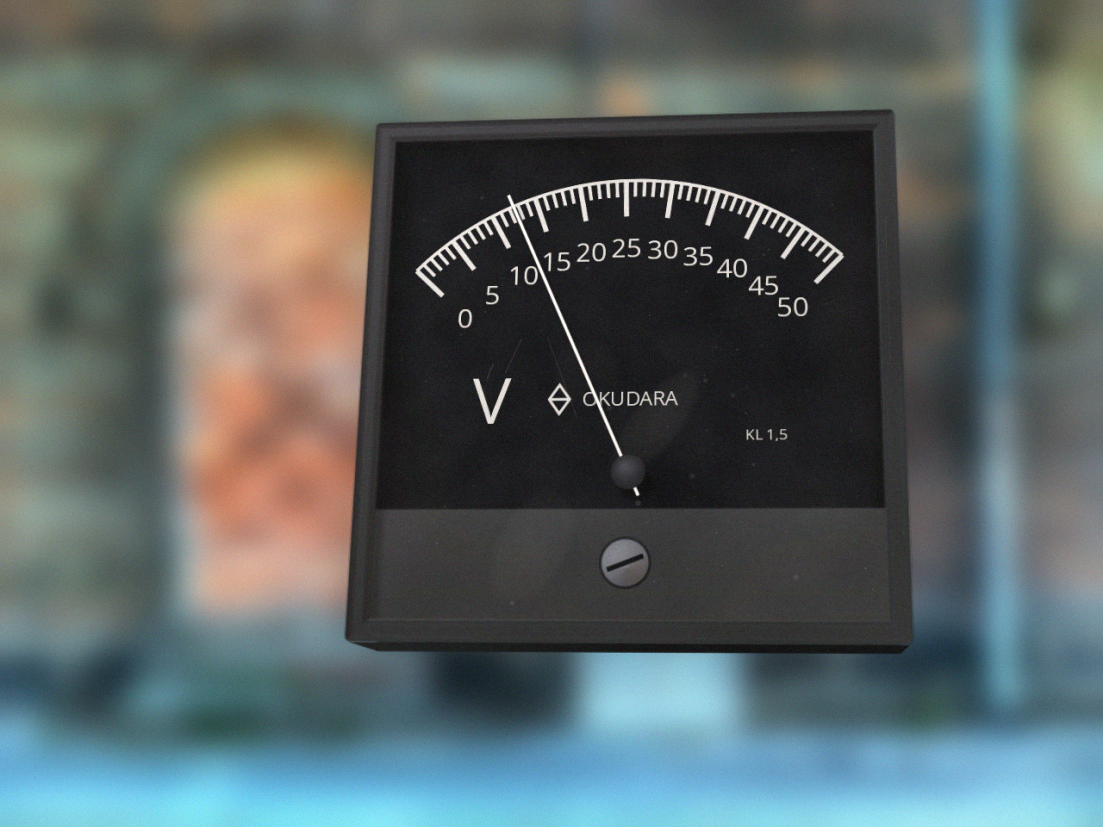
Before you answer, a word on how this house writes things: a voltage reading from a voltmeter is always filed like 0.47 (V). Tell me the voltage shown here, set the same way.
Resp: 12.5 (V)
